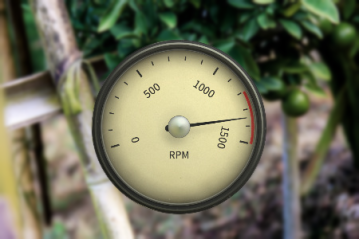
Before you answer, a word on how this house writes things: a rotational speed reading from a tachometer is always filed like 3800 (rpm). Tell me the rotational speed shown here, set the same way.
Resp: 1350 (rpm)
